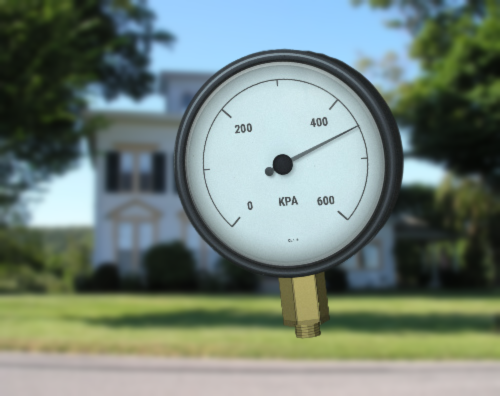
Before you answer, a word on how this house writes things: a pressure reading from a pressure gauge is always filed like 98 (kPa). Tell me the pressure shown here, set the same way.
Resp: 450 (kPa)
